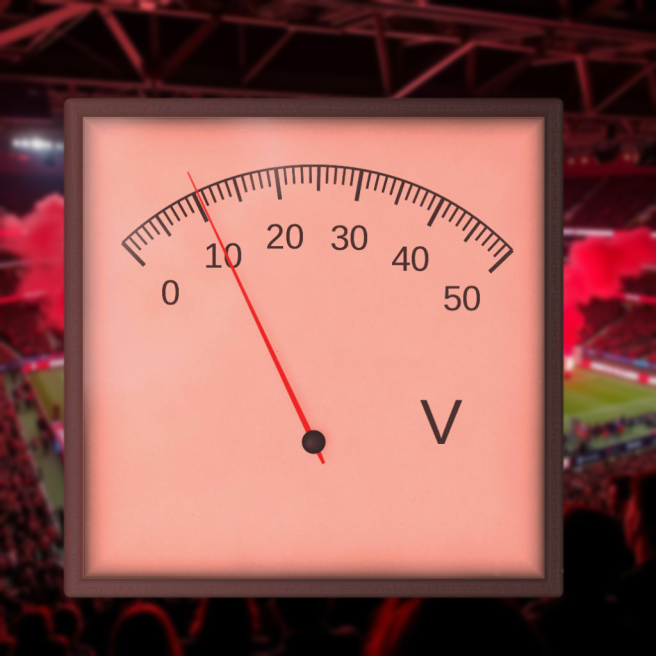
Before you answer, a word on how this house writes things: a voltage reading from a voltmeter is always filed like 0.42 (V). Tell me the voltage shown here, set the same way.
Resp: 10.5 (V)
